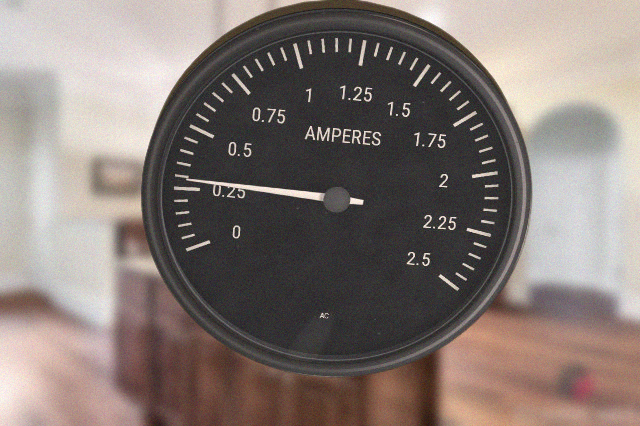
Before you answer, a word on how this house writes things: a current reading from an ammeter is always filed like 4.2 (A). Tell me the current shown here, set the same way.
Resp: 0.3 (A)
